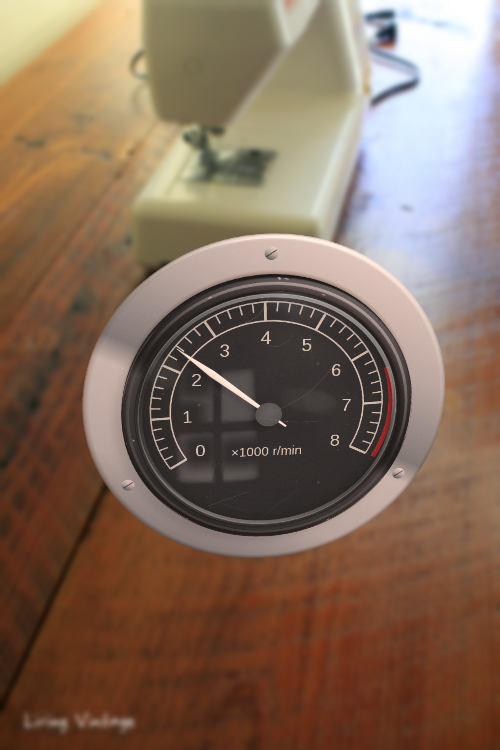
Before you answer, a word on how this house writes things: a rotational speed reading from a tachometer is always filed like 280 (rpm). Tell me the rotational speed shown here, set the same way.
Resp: 2400 (rpm)
